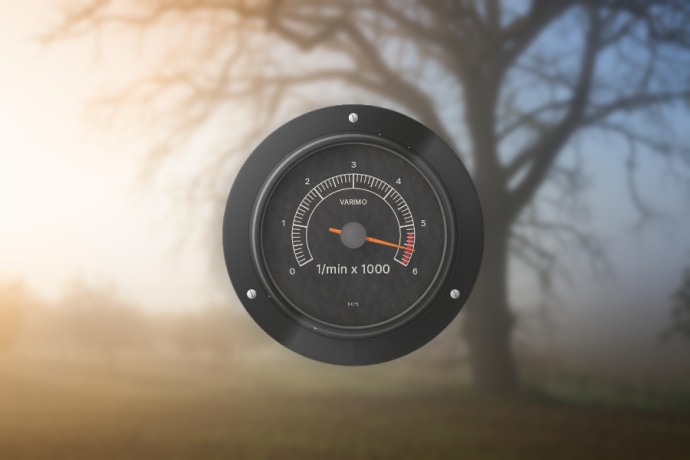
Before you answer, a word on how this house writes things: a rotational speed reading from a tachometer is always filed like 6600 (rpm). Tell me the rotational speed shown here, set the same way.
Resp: 5600 (rpm)
